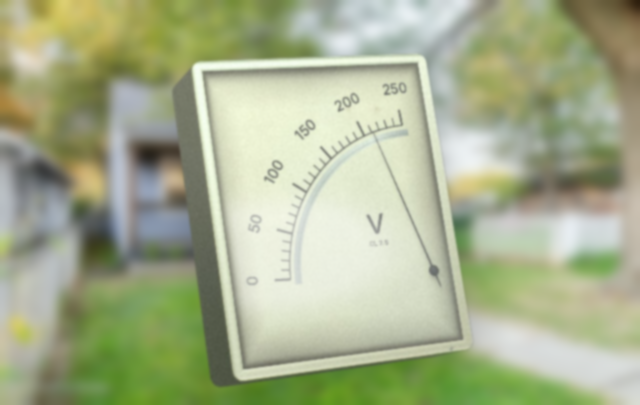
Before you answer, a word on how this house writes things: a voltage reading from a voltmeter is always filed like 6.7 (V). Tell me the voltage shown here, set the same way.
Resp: 210 (V)
